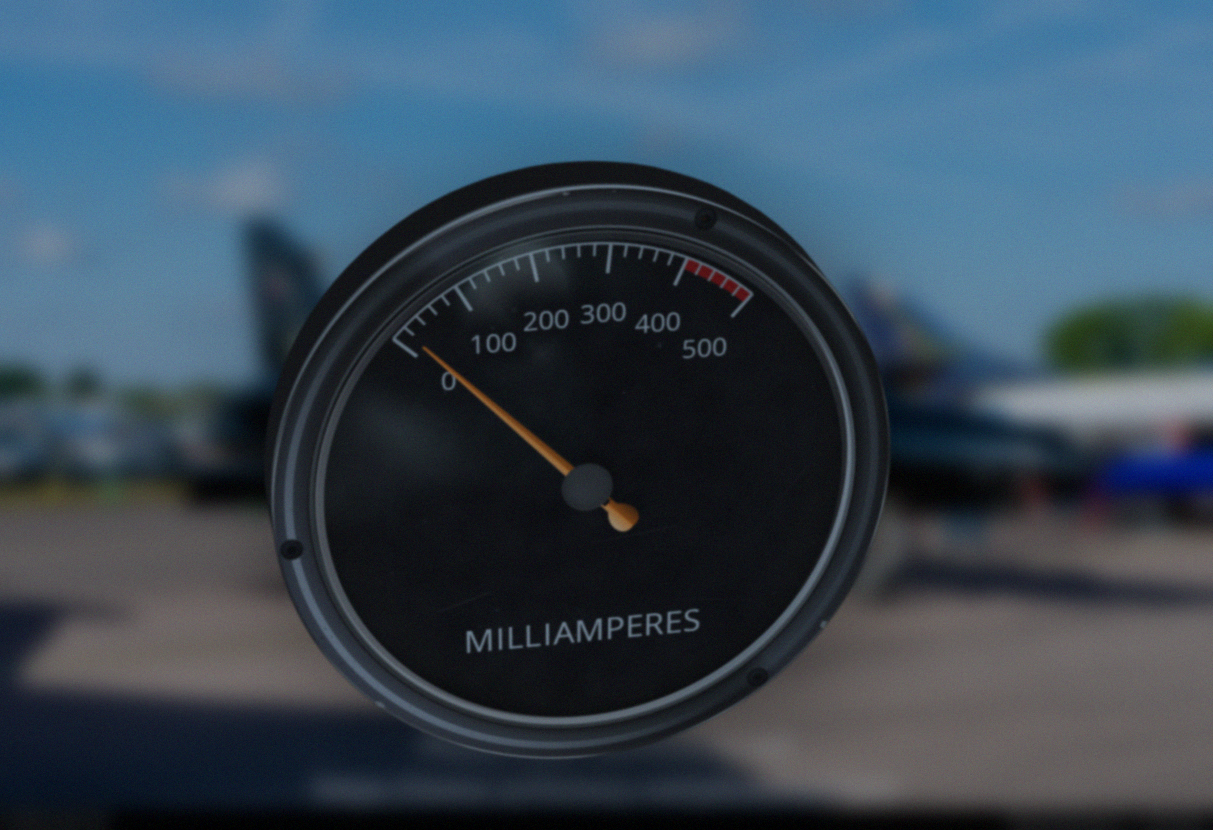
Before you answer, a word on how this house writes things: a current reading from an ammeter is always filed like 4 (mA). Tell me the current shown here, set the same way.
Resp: 20 (mA)
